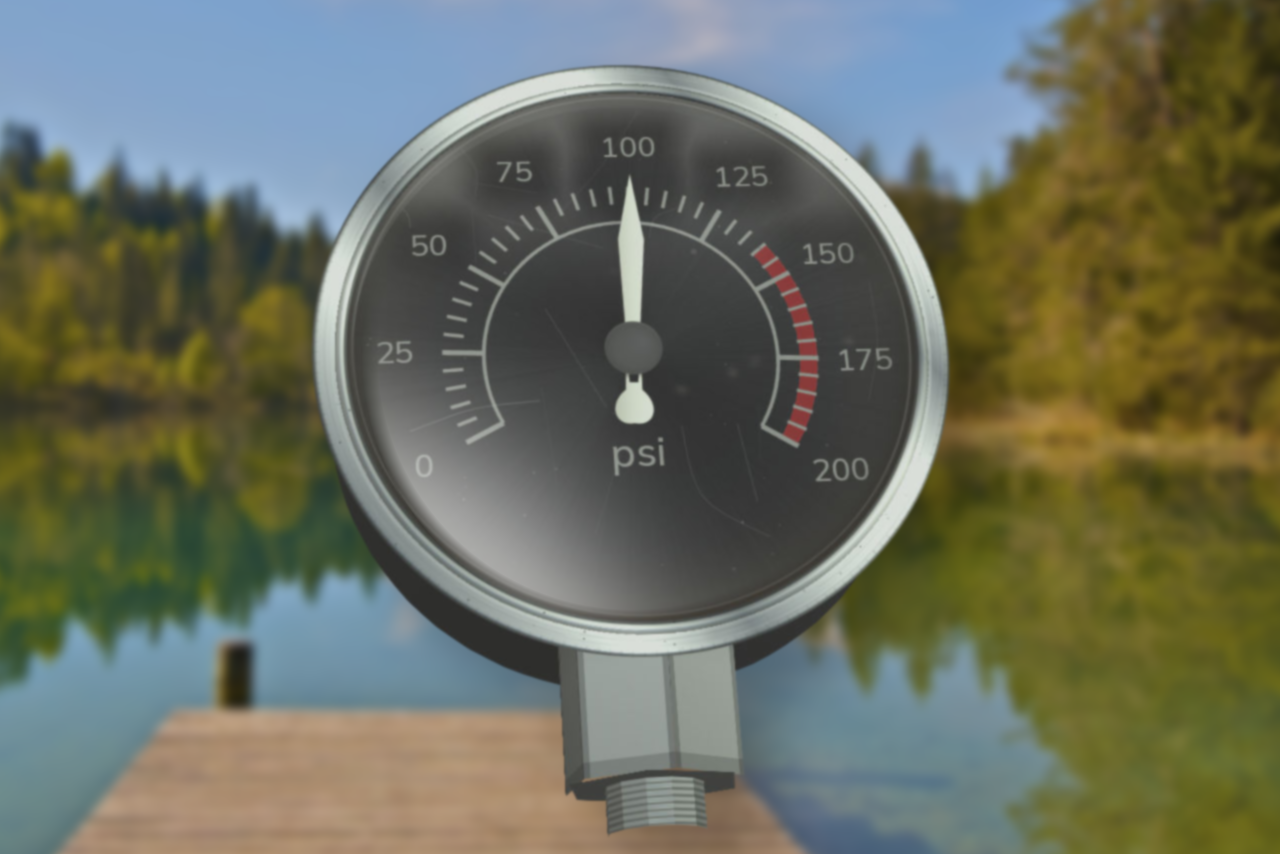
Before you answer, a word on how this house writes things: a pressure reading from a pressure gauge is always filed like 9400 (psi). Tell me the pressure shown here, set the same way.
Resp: 100 (psi)
